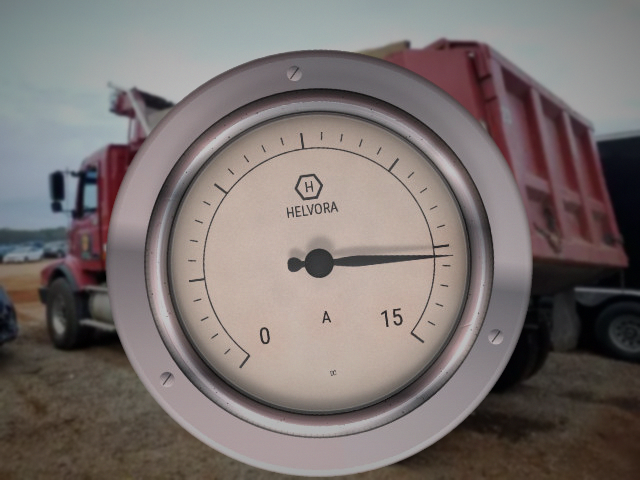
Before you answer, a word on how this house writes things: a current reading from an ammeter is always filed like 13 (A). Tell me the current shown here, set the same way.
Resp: 12.75 (A)
